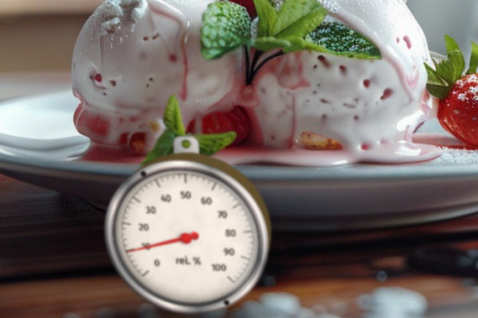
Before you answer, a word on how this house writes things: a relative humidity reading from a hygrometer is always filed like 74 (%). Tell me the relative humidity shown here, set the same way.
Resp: 10 (%)
